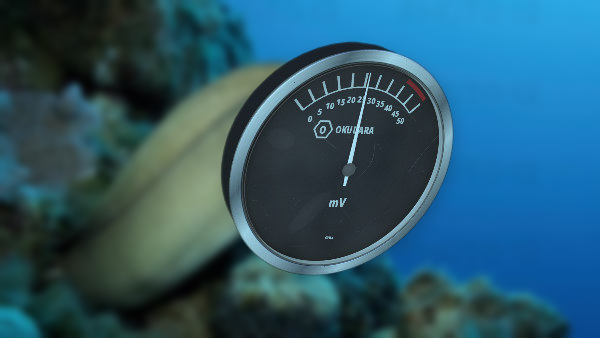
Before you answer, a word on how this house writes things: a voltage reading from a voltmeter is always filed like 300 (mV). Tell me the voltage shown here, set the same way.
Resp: 25 (mV)
